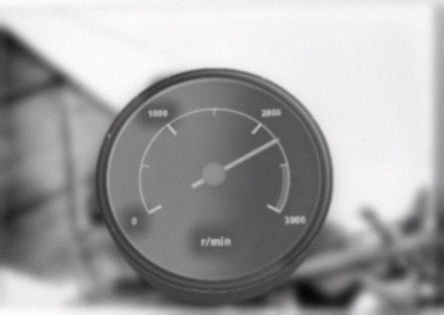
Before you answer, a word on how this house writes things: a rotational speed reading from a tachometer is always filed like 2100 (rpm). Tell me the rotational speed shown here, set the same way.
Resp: 2250 (rpm)
